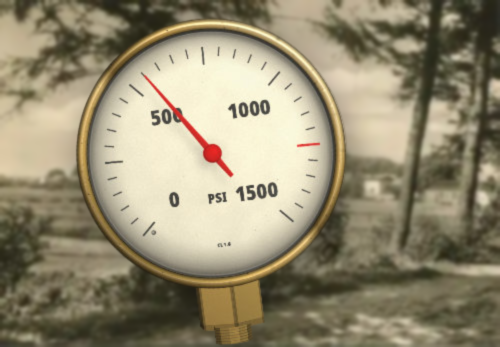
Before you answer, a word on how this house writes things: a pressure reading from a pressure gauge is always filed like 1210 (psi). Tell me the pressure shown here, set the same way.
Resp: 550 (psi)
